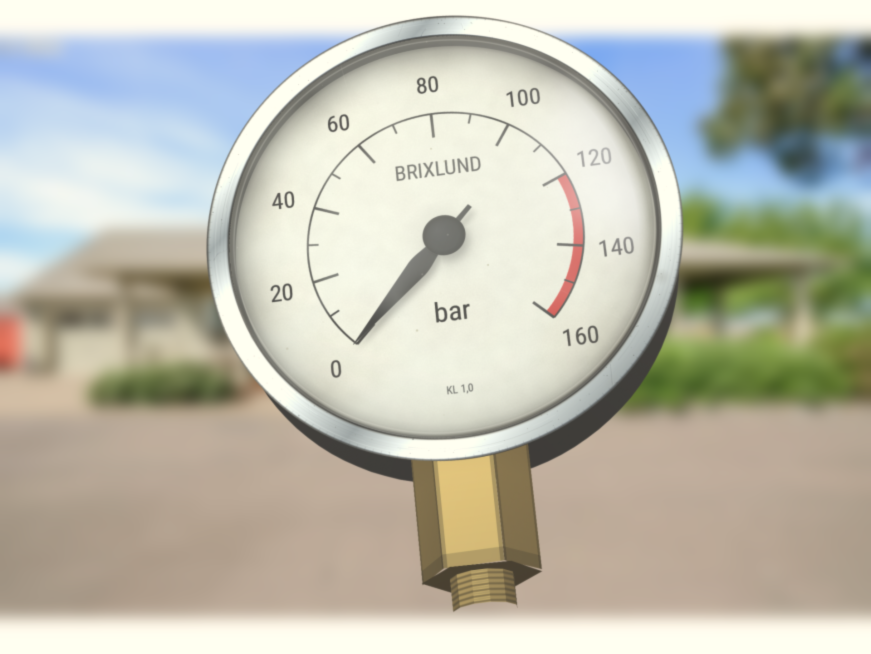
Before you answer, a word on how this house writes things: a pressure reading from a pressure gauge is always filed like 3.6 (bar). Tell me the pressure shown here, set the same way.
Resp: 0 (bar)
